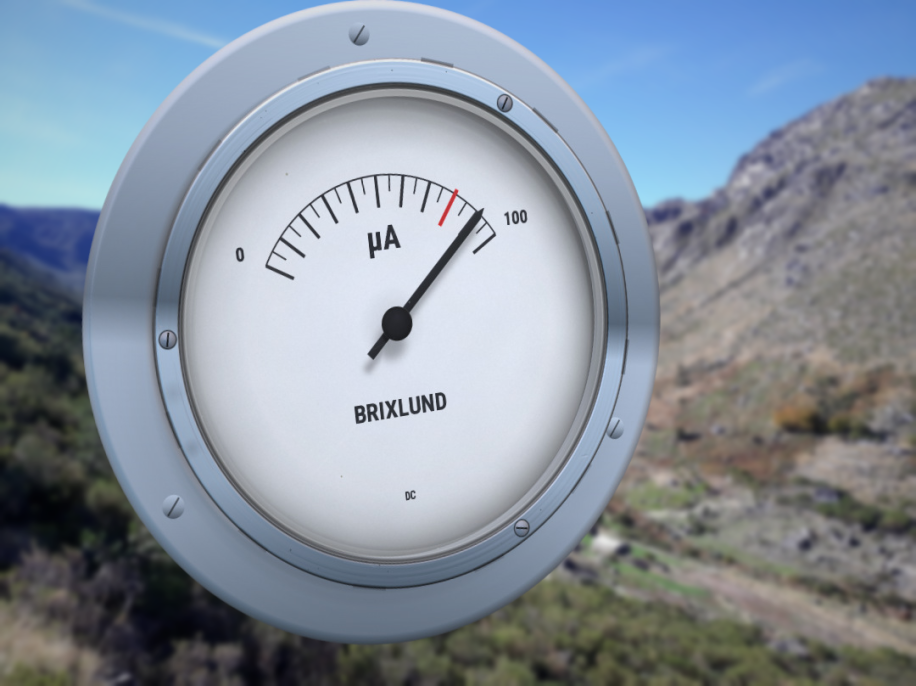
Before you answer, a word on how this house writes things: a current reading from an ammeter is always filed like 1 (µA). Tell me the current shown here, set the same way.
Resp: 90 (µA)
